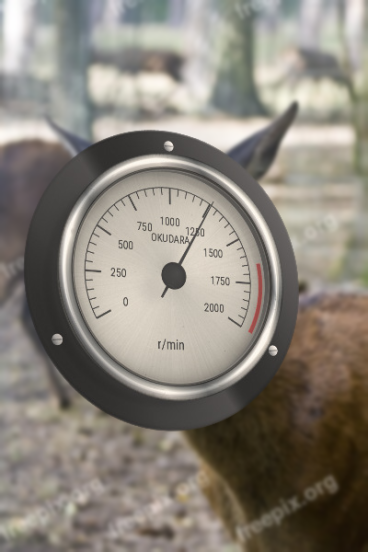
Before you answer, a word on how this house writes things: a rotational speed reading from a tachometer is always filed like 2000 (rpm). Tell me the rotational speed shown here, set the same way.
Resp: 1250 (rpm)
